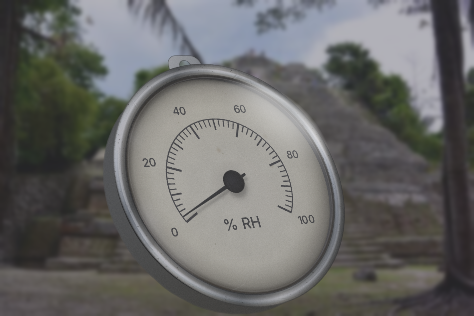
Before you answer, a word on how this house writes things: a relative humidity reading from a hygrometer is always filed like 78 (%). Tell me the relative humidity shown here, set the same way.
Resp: 2 (%)
